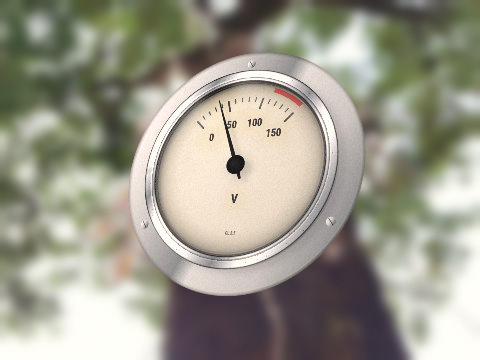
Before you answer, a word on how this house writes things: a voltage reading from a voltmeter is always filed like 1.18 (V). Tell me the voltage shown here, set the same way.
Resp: 40 (V)
